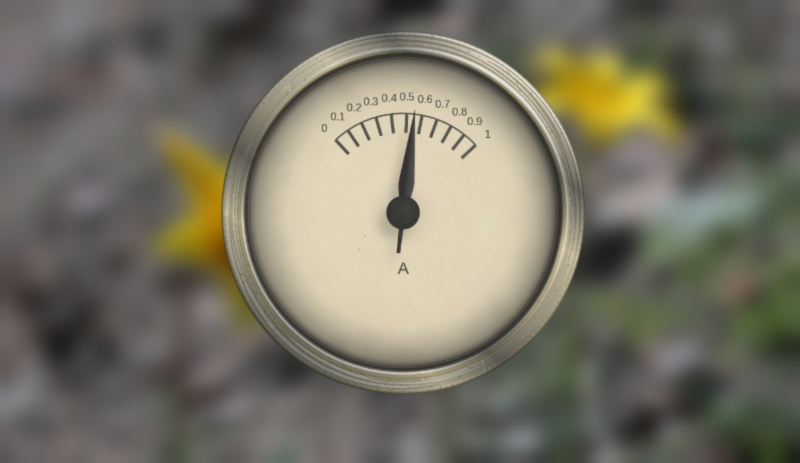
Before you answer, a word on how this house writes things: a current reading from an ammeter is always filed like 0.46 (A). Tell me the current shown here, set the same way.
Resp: 0.55 (A)
